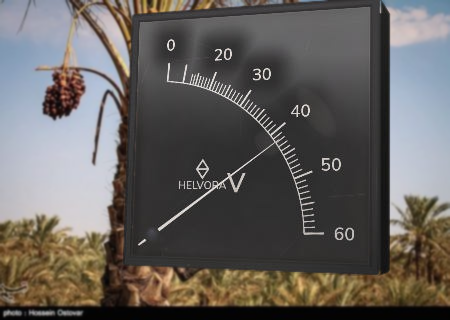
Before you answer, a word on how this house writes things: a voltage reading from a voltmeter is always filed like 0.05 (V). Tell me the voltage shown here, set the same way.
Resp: 42 (V)
